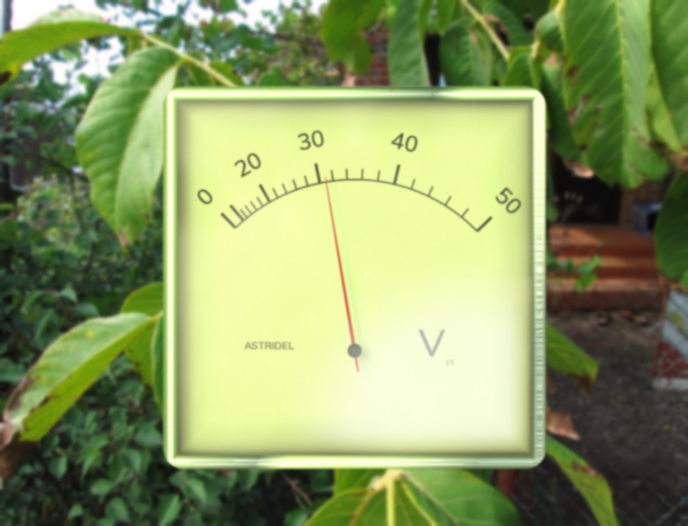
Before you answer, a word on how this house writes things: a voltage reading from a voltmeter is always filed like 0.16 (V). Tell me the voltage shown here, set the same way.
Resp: 31 (V)
